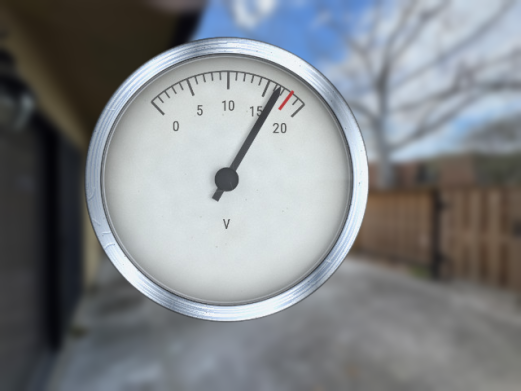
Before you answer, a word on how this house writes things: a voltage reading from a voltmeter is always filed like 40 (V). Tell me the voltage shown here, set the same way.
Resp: 16.5 (V)
